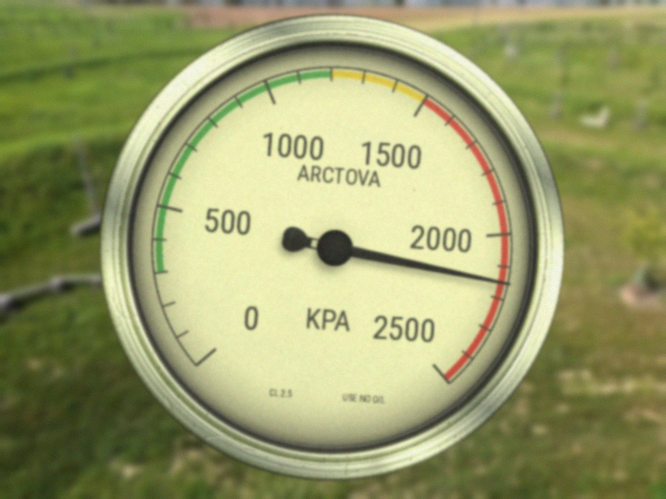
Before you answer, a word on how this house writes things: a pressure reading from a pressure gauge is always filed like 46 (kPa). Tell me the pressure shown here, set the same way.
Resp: 2150 (kPa)
